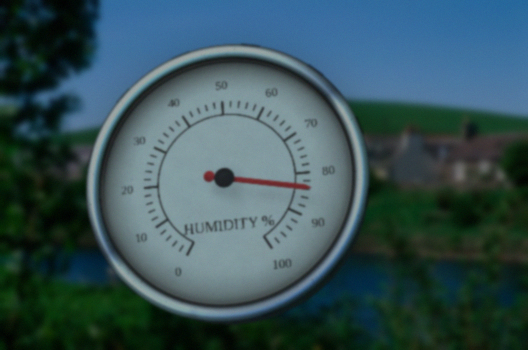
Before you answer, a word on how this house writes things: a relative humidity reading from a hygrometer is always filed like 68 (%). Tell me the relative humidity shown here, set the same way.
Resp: 84 (%)
